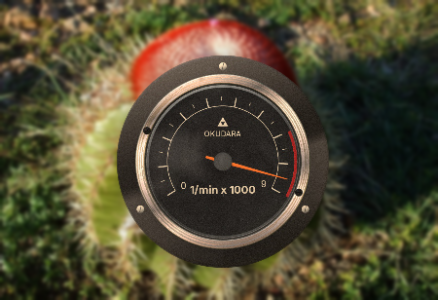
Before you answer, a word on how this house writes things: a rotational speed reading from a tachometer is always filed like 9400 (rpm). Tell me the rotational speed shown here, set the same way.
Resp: 8500 (rpm)
